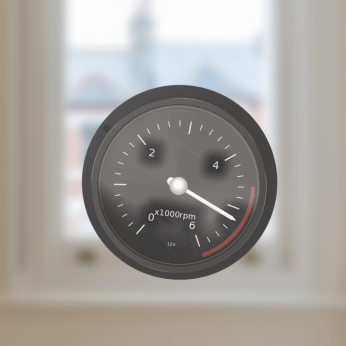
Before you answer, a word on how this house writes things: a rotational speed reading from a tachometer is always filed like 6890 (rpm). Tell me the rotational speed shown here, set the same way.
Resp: 5200 (rpm)
